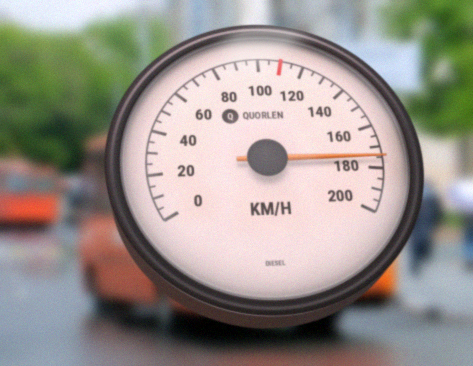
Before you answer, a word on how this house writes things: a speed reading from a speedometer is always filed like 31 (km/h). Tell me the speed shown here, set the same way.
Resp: 175 (km/h)
